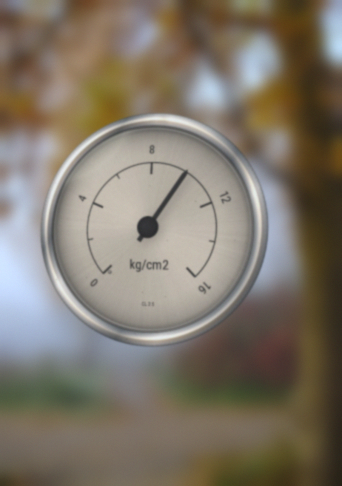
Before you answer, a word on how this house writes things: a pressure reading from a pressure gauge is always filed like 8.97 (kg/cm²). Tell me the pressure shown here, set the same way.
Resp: 10 (kg/cm²)
